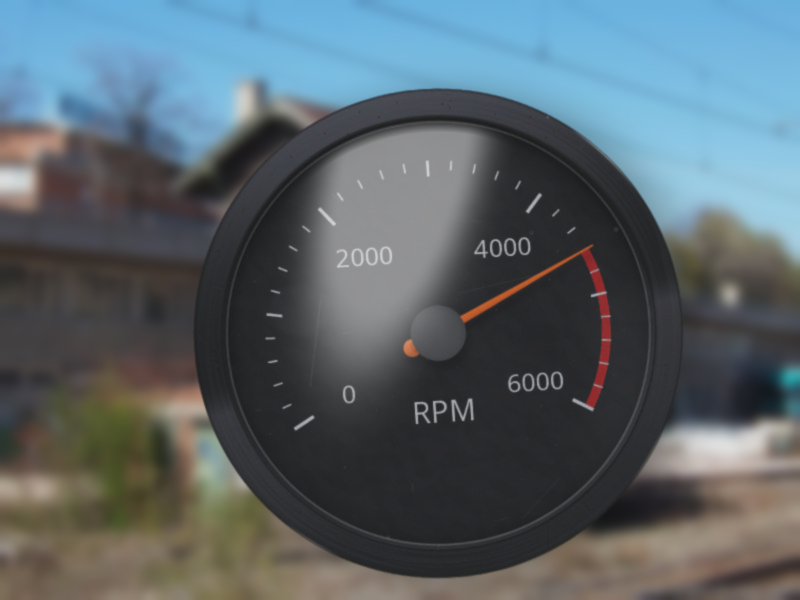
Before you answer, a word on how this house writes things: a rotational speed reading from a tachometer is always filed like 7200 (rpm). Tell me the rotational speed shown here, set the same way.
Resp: 4600 (rpm)
